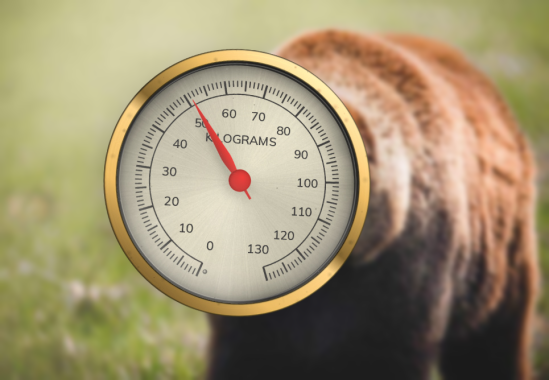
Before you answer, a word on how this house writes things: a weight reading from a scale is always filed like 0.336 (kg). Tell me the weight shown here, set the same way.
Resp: 51 (kg)
